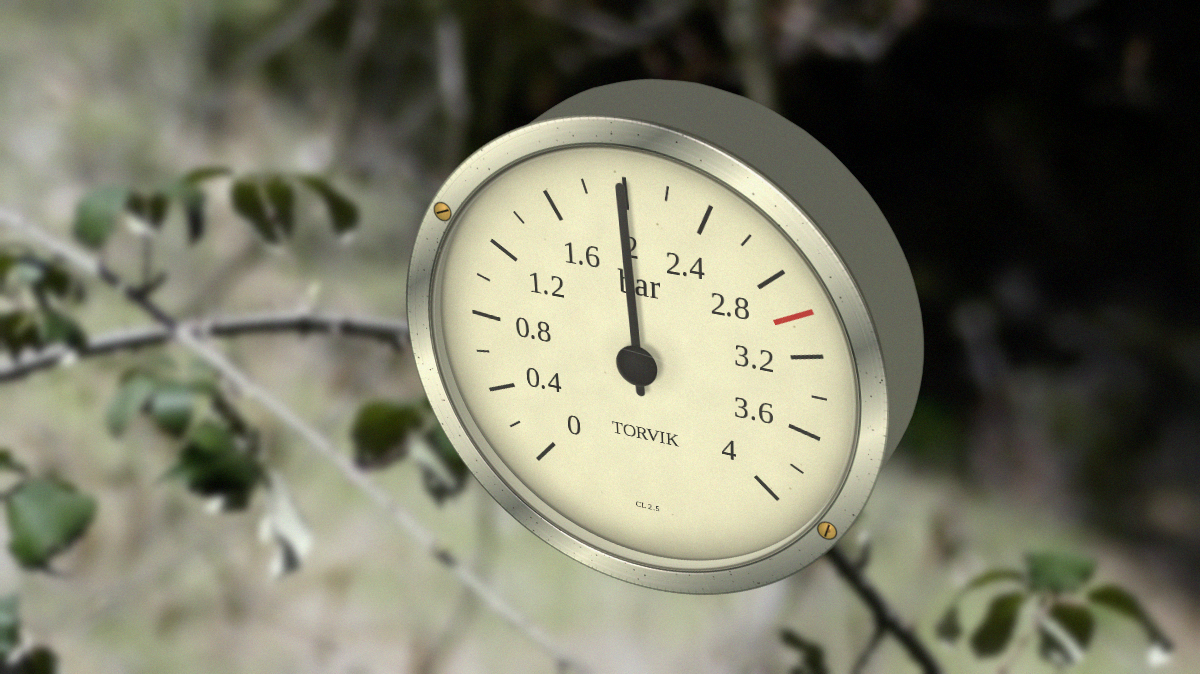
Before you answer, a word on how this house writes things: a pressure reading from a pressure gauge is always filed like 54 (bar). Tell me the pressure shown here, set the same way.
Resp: 2 (bar)
